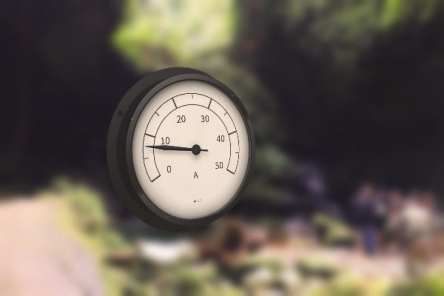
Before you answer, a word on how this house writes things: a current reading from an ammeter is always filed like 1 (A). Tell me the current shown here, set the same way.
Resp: 7.5 (A)
